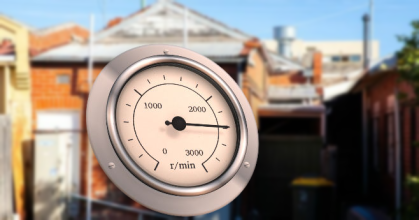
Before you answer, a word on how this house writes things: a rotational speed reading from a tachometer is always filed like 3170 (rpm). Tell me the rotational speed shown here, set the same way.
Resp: 2400 (rpm)
